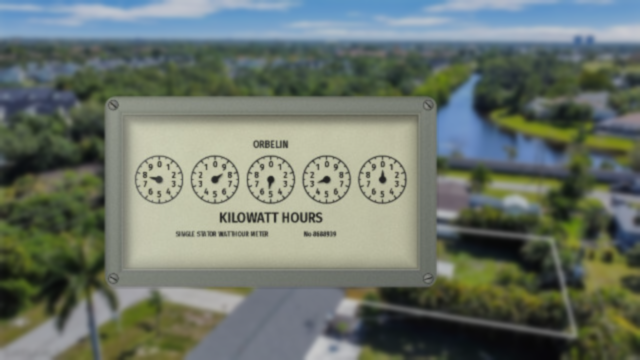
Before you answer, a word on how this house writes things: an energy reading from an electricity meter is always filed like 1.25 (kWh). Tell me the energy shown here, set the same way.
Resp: 78530 (kWh)
